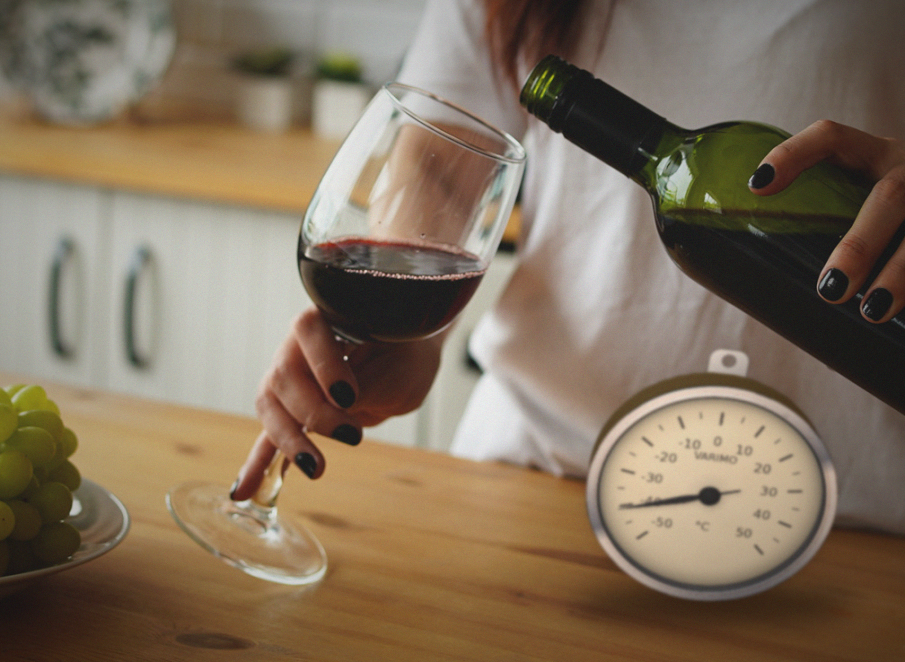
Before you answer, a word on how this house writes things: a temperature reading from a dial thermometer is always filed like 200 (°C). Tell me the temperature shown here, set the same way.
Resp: -40 (°C)
